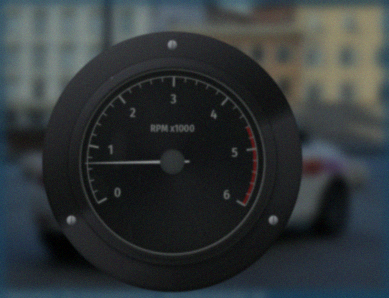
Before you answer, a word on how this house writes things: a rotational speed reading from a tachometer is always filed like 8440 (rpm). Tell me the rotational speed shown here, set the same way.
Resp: 700 (rpm)
